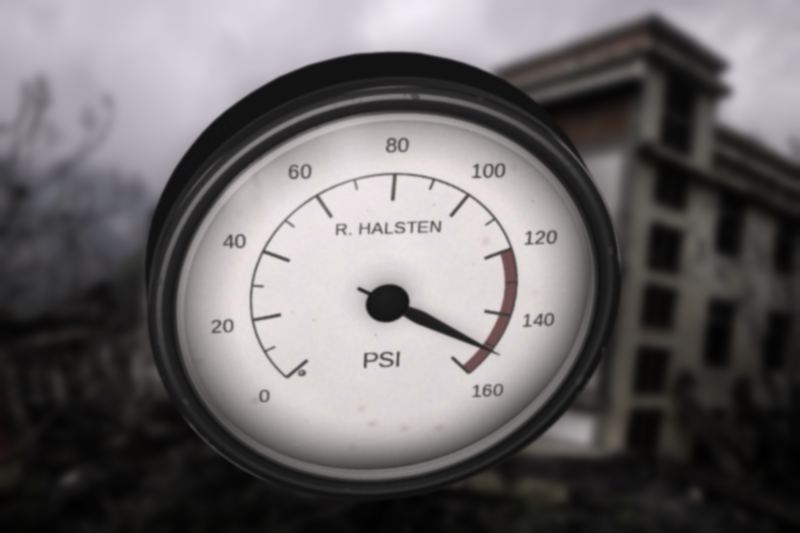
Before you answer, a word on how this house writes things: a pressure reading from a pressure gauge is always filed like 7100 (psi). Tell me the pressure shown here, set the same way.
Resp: 150 (psi)
